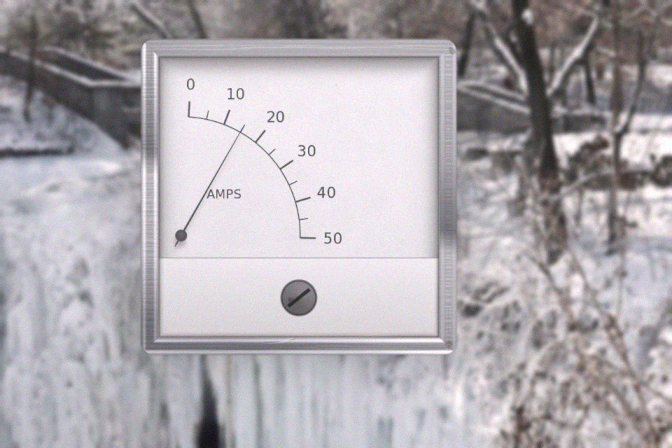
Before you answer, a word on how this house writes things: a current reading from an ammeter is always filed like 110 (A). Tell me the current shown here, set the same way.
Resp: 15 (A)
